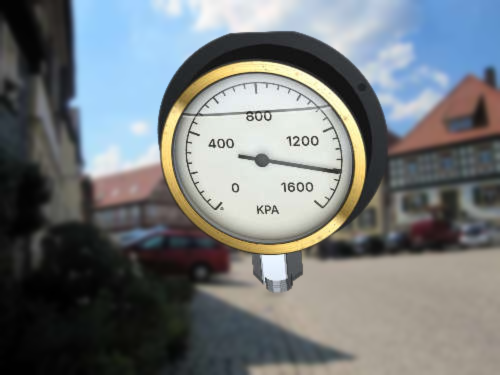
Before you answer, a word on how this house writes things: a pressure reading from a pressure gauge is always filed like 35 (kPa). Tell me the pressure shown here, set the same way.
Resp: 1400 (kPa)
